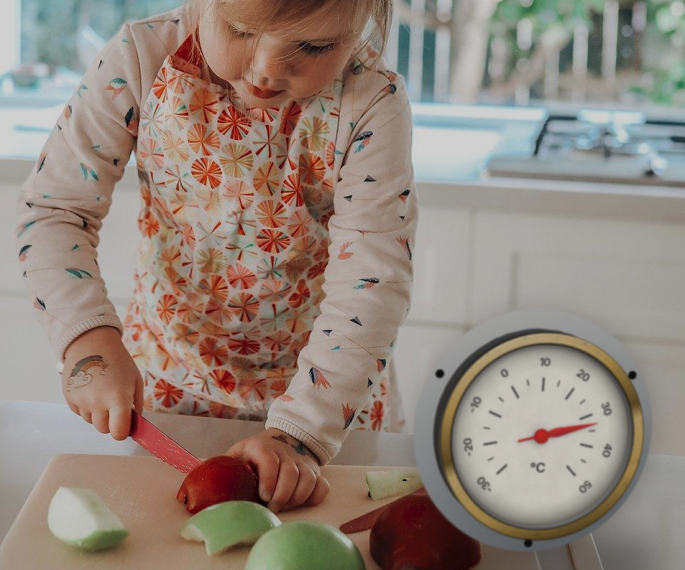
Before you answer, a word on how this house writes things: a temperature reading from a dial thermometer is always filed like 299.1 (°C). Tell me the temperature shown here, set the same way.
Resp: 32.5 (°C)
